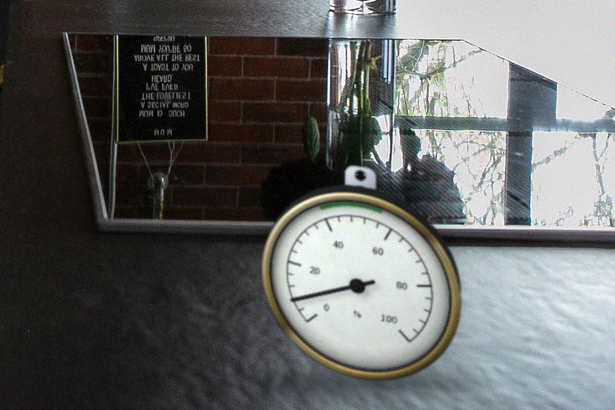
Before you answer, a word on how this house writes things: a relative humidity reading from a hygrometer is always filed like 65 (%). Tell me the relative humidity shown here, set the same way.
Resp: 8 (%)
